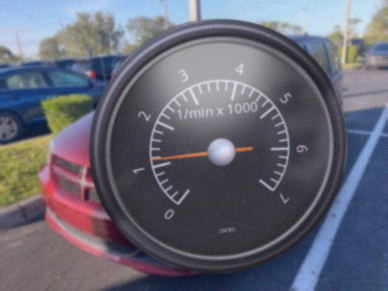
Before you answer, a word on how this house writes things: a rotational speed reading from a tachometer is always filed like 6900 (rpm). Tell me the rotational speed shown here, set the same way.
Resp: 1200 (rpm)
